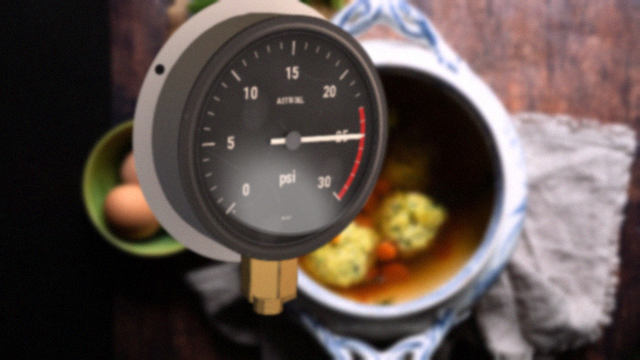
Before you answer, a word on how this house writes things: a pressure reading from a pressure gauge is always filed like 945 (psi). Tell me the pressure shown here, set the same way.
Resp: 25 (psi)
